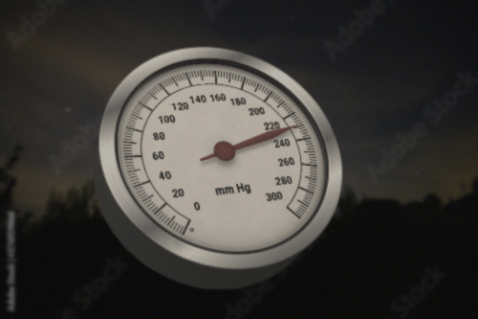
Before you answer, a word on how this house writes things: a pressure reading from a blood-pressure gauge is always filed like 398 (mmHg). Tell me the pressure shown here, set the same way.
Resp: 230 (mmHg)
